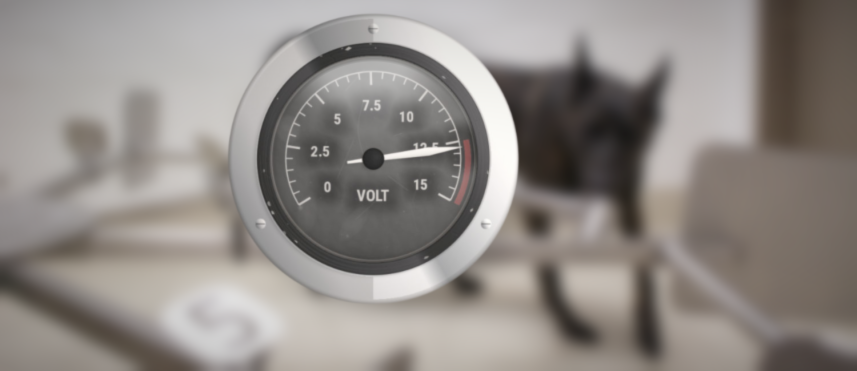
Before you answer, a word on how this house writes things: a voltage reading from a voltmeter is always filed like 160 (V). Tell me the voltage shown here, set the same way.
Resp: 12.75 (V)
